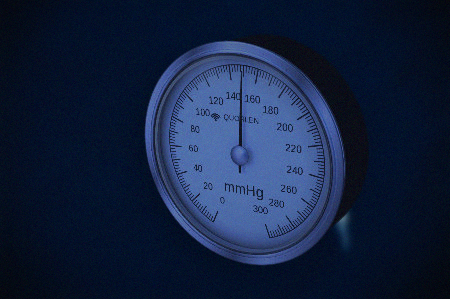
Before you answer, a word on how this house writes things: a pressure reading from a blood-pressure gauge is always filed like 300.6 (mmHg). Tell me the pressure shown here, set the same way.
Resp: 150 (mmHg)
